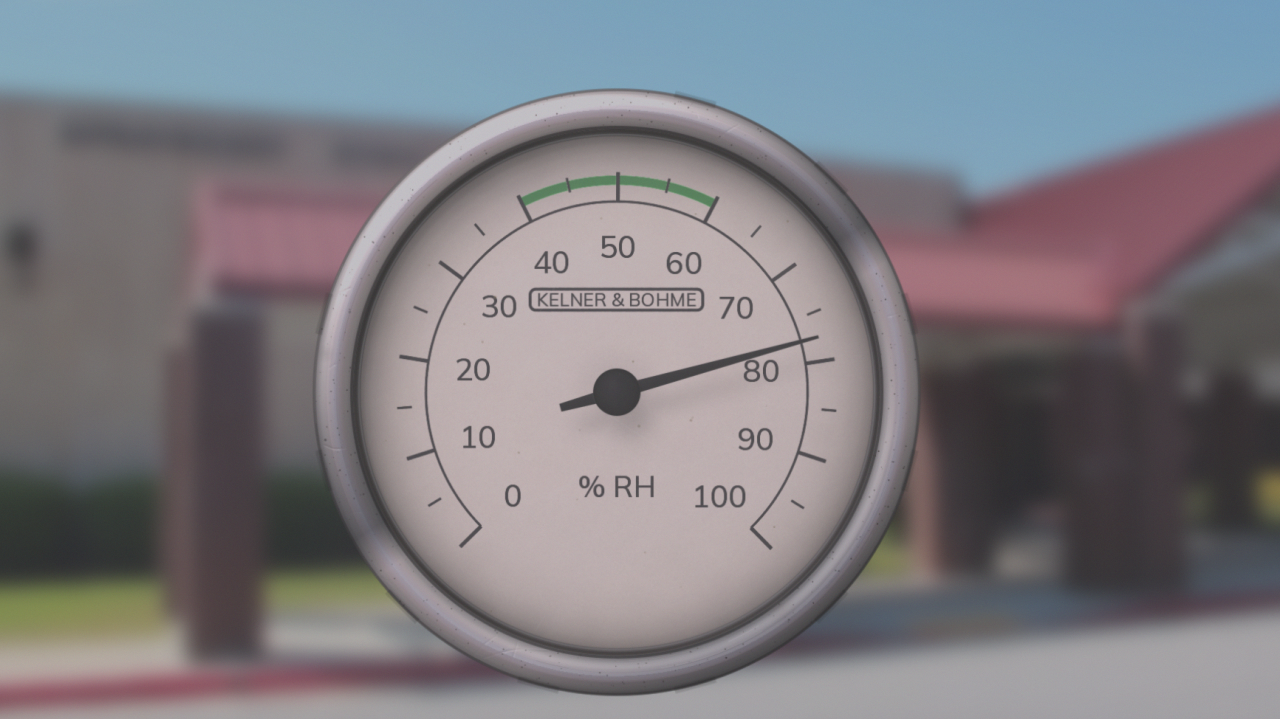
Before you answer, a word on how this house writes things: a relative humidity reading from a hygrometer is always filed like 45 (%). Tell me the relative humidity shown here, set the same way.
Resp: 77.5 (%)
